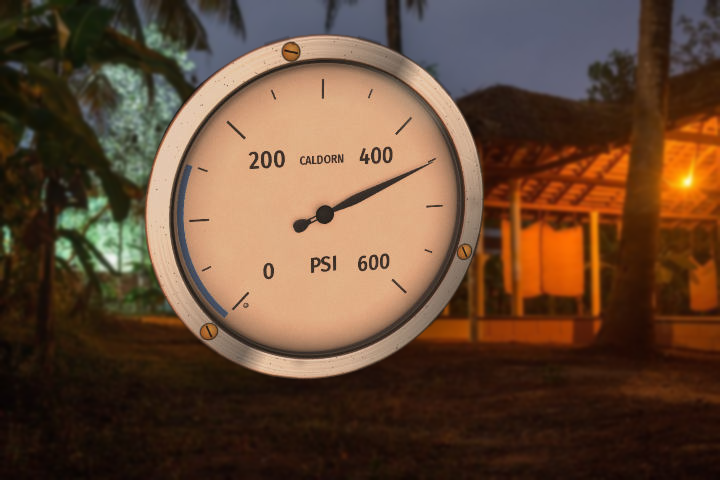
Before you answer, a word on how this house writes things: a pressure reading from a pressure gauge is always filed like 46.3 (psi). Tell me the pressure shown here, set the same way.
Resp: 450 (psi)
